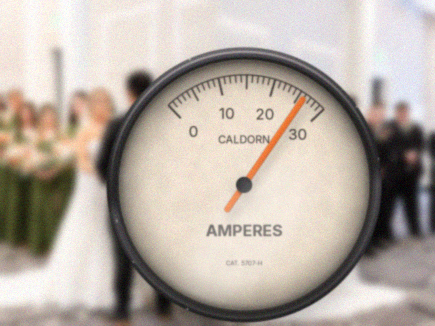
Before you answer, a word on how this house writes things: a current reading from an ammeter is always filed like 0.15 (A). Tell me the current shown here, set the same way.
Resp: 26 (A)
